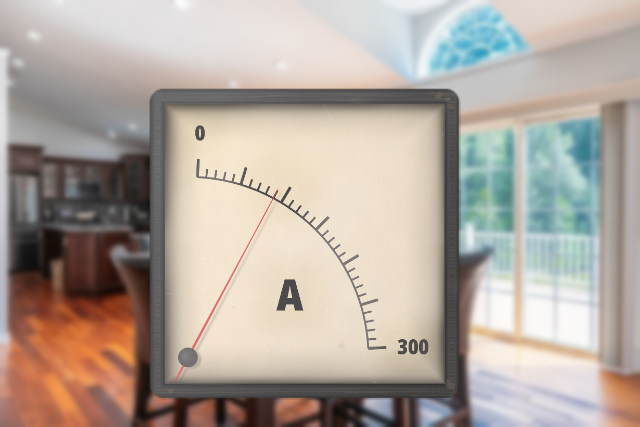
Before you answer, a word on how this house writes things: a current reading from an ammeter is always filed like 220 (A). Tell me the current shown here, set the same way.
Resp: 90 (A)
